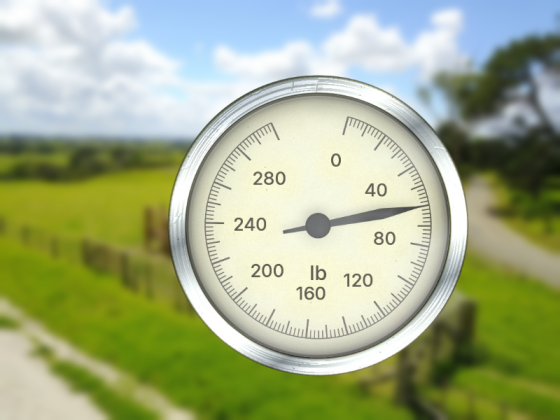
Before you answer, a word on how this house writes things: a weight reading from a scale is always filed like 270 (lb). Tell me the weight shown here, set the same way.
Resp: 60 (lb)
